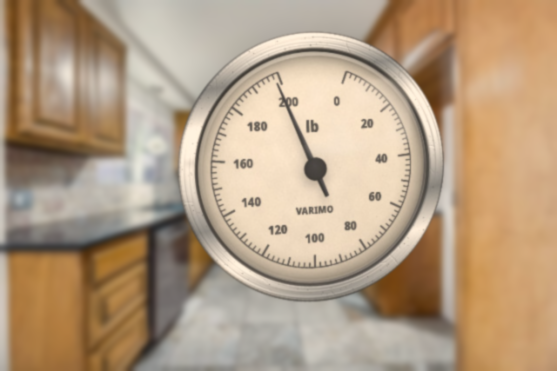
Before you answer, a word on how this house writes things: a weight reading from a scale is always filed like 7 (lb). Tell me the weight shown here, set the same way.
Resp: 198 (lb)
